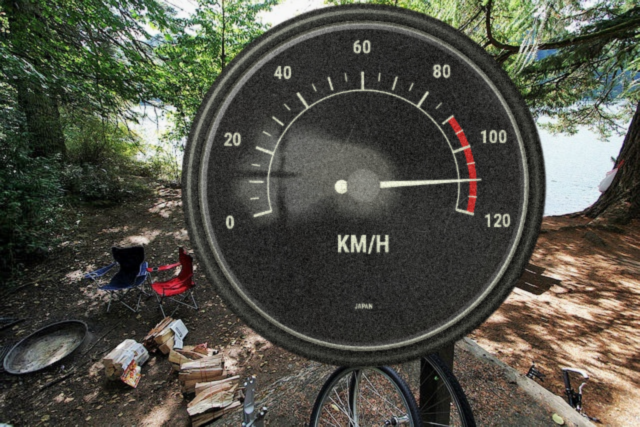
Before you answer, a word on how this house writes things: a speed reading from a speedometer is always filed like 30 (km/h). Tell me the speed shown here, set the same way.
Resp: 110 (km/h)
